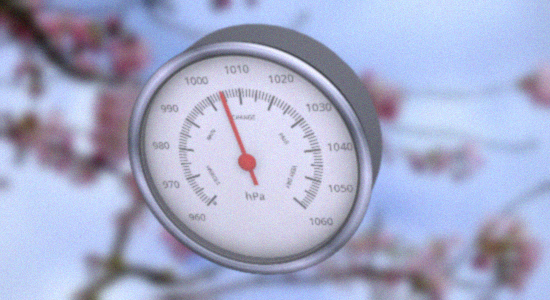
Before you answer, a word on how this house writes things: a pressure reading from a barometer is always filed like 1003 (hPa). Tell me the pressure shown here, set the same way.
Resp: 1005 (hPa)
